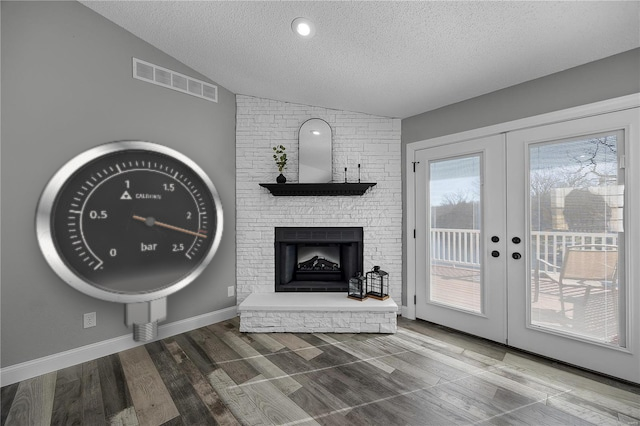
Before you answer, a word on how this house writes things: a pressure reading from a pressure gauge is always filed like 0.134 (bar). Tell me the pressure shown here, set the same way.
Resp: 2.25 (bar)
